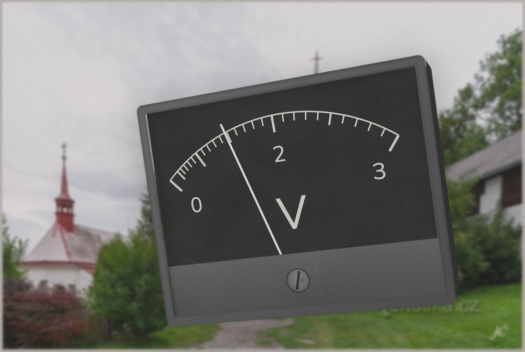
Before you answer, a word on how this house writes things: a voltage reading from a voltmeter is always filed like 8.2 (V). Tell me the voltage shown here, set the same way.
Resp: 1.5 (V)
